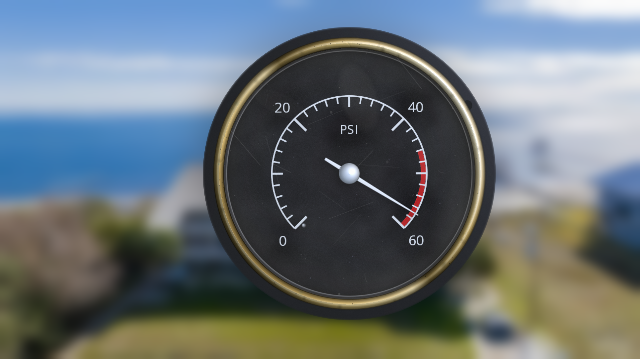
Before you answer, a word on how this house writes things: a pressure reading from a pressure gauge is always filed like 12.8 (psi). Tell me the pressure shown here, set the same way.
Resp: 57 (psi)
